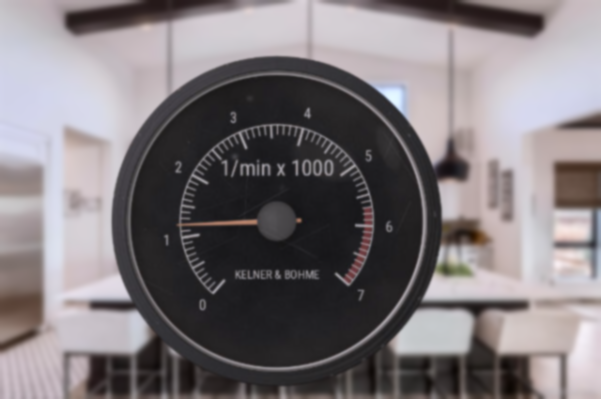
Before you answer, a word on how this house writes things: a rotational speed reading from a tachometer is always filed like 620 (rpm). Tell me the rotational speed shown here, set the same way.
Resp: 1200 (rpm)
